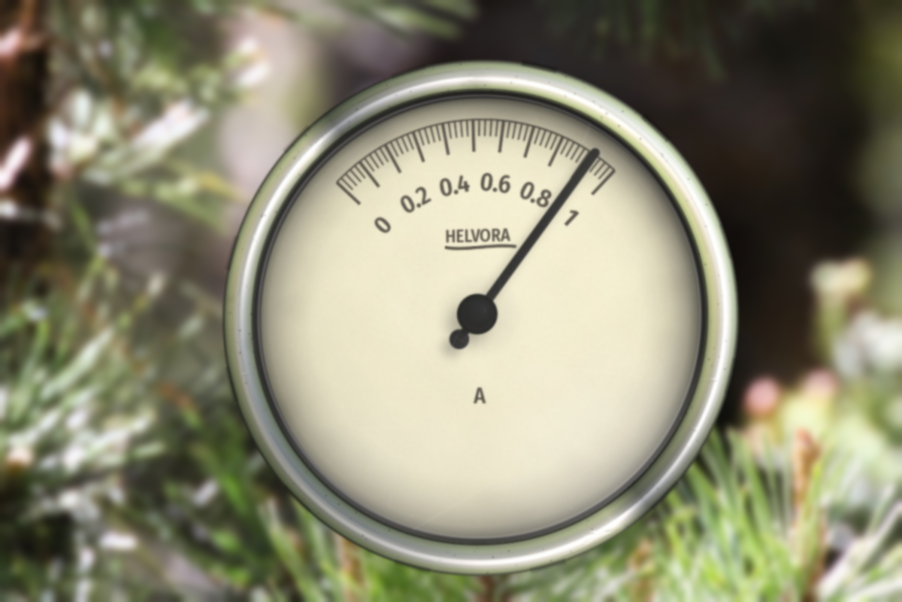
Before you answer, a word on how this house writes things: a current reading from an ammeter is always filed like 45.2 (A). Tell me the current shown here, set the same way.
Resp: 0.92 (A)
